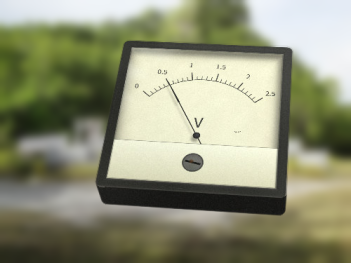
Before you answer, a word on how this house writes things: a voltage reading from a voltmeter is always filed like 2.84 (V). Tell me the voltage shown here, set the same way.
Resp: 0.5 (V)
